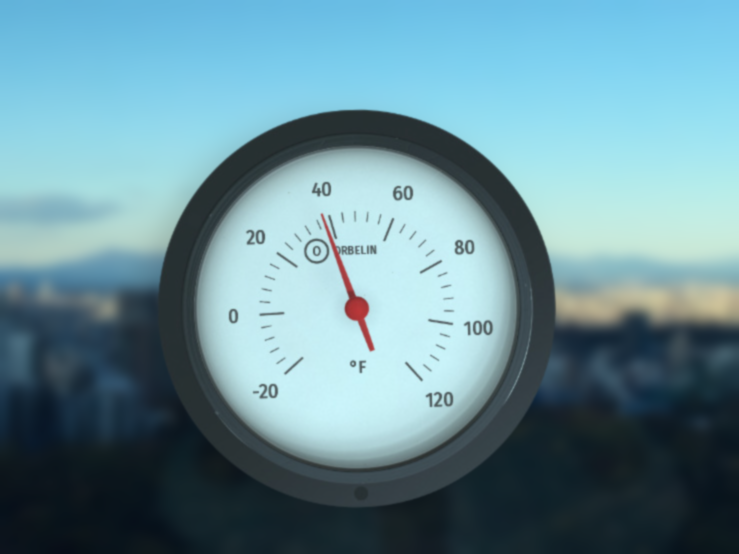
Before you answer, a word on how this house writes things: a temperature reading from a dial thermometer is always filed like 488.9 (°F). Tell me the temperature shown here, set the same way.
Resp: 38 (°F)
